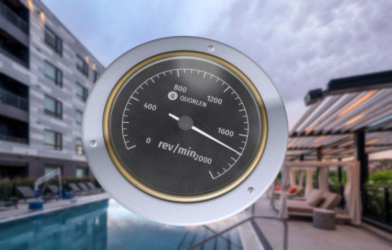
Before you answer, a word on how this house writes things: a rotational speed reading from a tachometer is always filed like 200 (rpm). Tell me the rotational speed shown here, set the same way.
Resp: 1750 (rpm)
